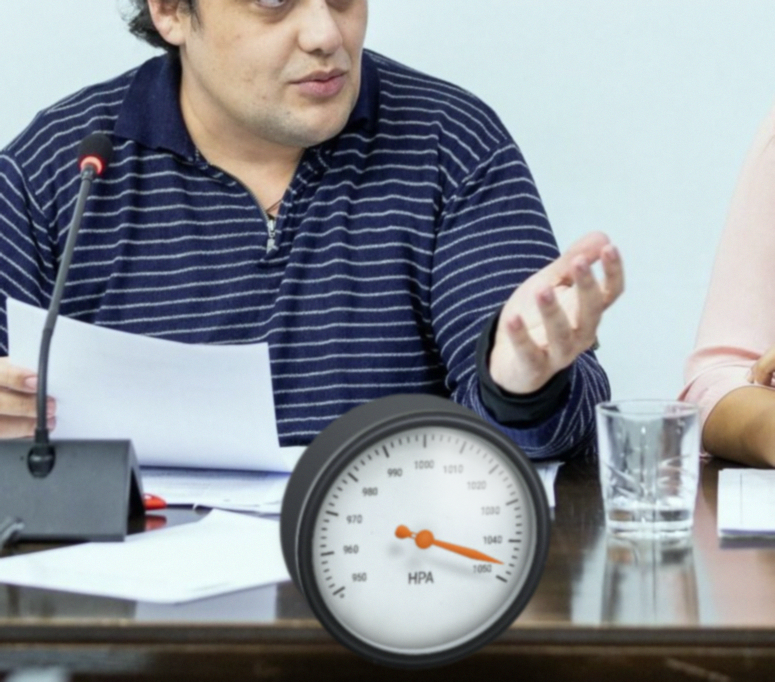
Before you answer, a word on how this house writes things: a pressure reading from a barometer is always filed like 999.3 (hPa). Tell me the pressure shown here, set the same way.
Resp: 1046 (hPa)
